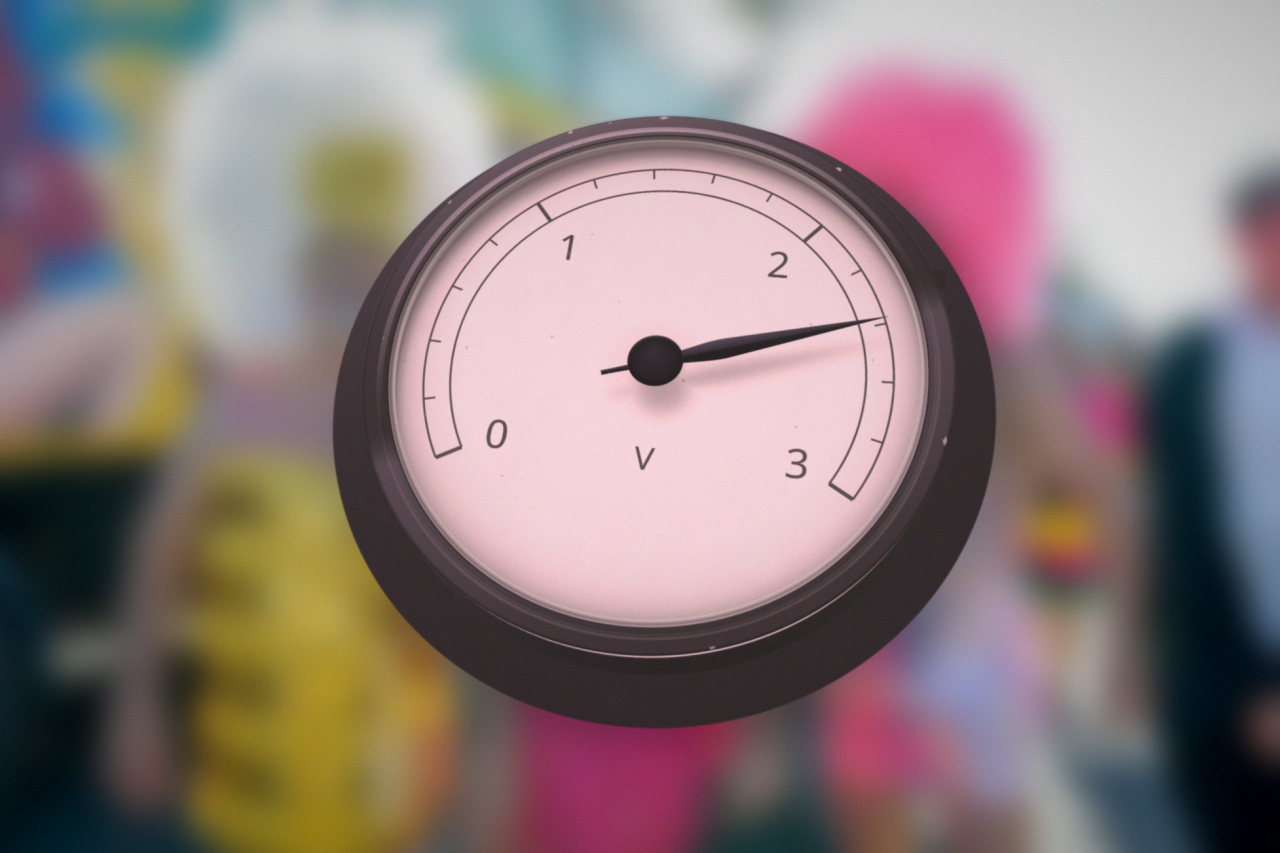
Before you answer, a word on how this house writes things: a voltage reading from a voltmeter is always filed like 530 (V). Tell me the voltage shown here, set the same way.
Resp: 2.4 (V)
